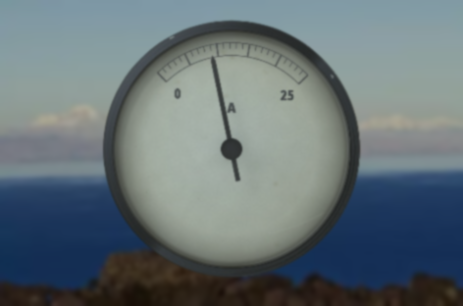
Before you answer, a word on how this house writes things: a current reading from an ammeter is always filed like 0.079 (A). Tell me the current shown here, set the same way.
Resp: 9 (A)
